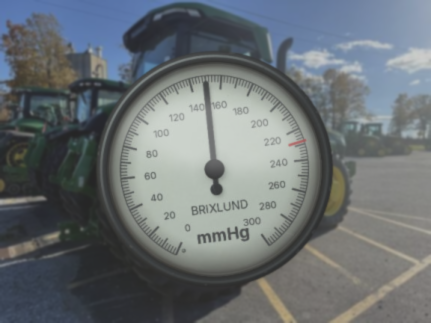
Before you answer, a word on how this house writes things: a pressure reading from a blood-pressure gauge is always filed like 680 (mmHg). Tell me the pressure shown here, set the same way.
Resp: 150 (mmHg)
